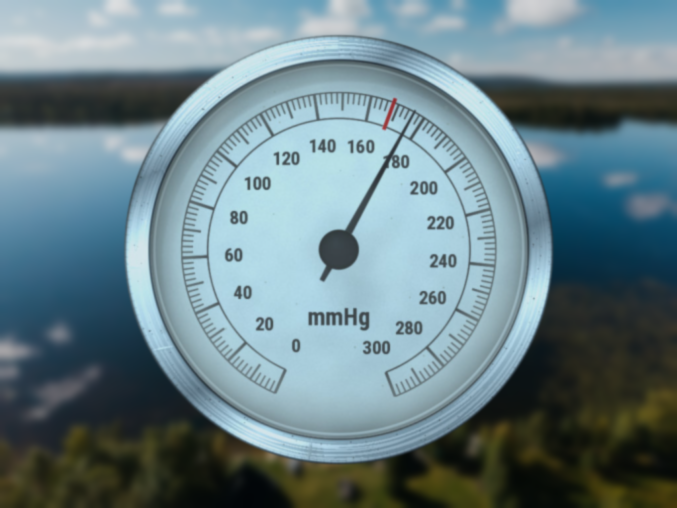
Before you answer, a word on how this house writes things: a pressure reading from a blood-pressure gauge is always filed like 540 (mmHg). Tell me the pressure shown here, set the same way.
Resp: 176 (mmHg)
